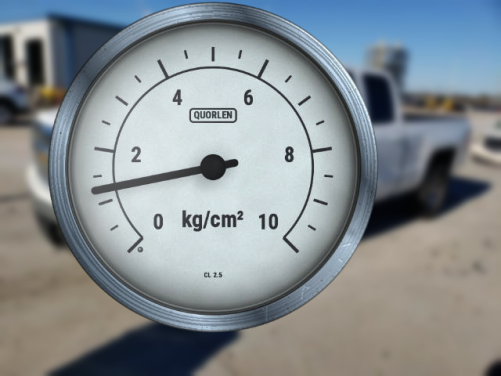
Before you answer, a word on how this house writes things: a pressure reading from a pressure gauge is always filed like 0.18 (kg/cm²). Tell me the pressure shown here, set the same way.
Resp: 1.25 (kg/cm²)
